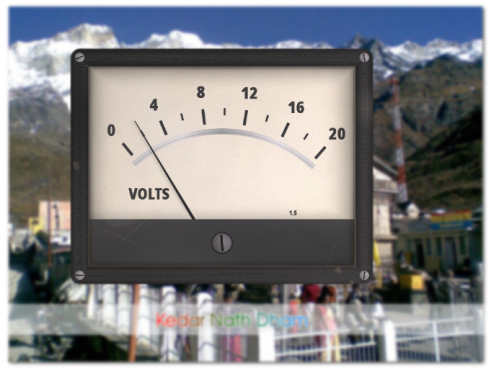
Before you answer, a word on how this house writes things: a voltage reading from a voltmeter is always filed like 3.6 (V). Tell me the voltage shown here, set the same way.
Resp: 2 (V)
